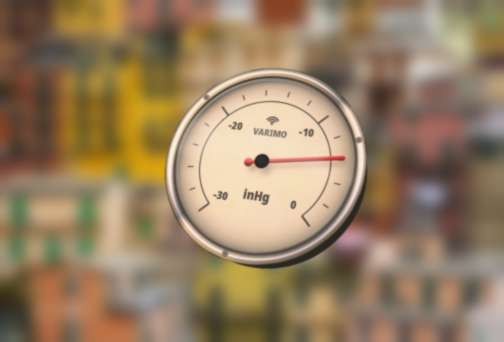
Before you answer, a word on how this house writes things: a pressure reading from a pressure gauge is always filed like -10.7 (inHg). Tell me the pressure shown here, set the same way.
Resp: -6 (inHg)
